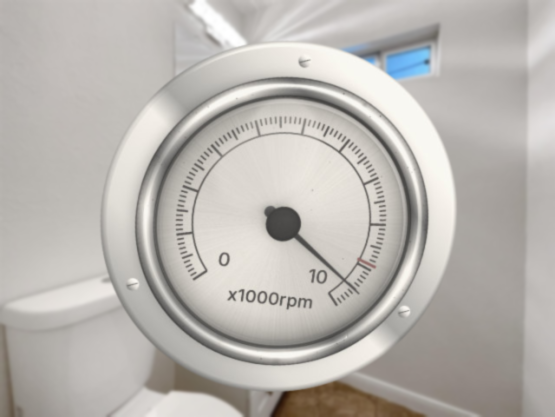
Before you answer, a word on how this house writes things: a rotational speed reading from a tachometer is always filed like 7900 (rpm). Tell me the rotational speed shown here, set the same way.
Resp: 9500 (rpm)
